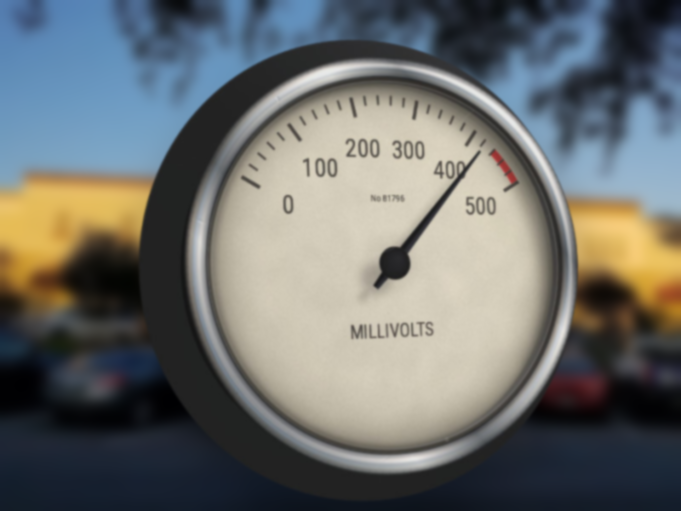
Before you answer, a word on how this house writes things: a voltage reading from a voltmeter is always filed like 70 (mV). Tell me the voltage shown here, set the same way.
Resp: 420 (mV)
